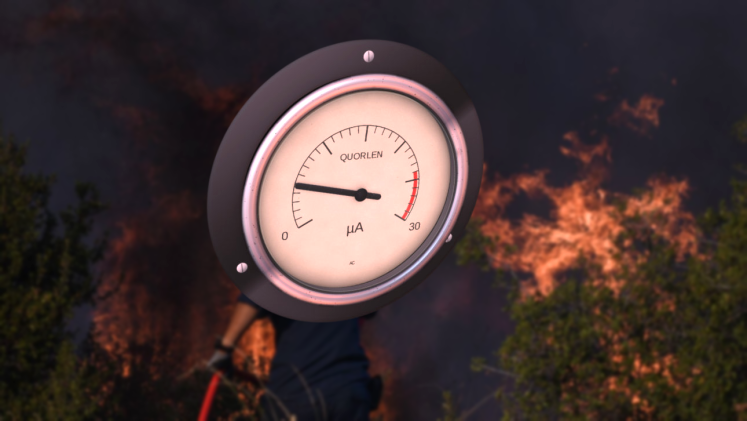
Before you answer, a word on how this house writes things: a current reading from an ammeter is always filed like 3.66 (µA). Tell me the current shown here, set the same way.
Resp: 5 (µA)
